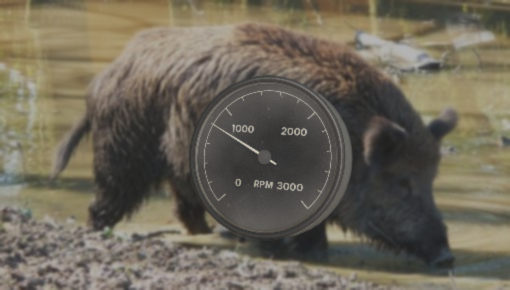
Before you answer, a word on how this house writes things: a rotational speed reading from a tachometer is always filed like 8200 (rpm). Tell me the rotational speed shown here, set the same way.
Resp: 800 (rpm)
